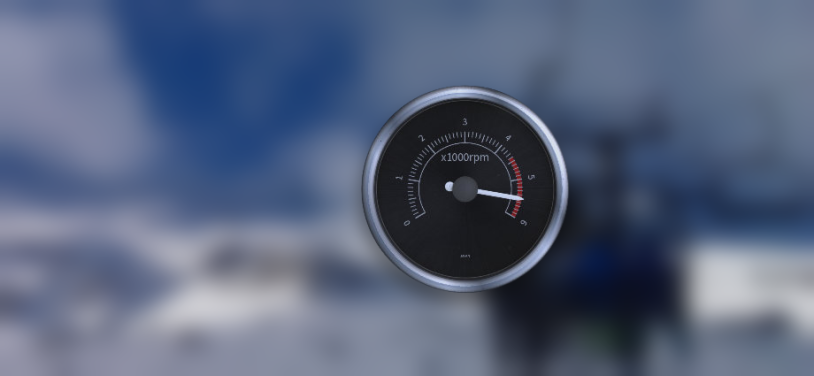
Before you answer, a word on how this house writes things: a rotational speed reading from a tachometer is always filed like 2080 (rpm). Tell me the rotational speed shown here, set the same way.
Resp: 5500 (rpm)
